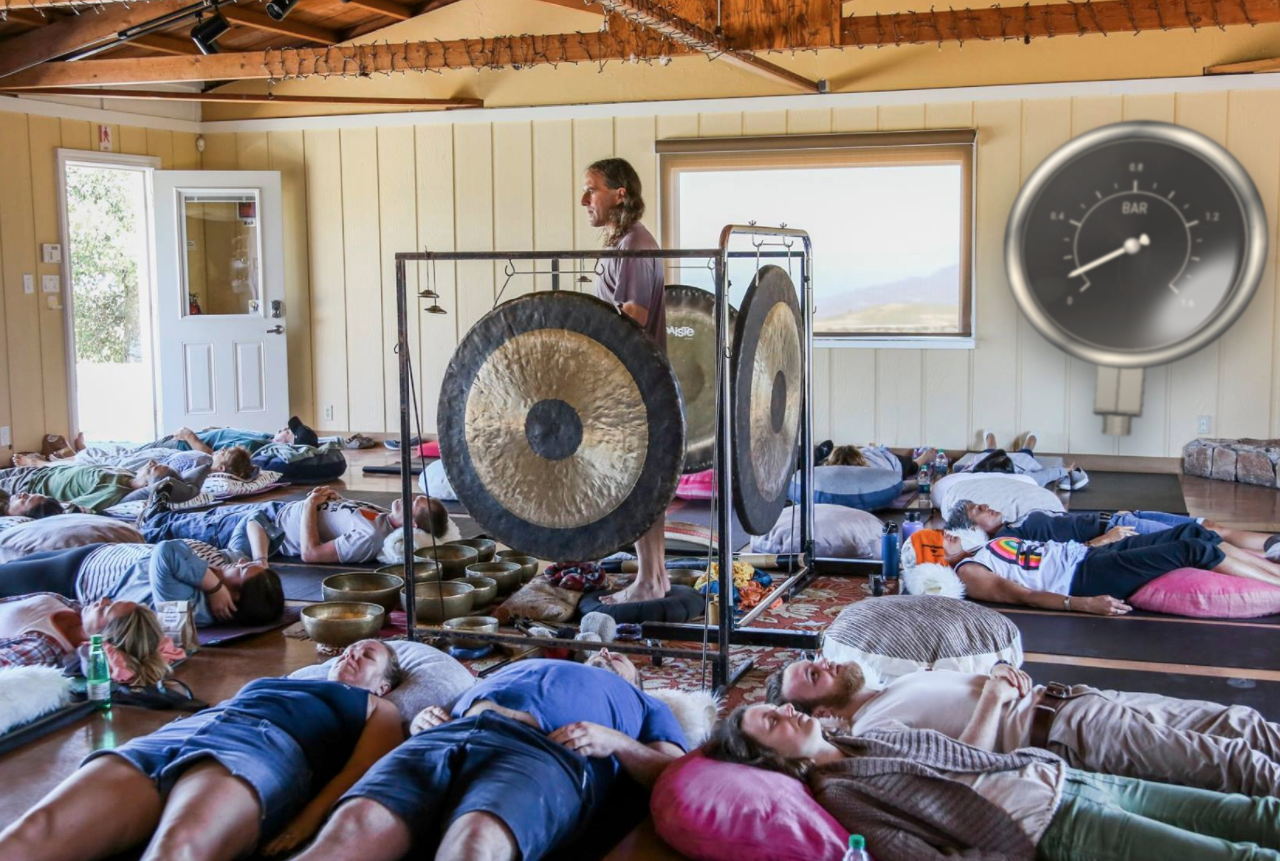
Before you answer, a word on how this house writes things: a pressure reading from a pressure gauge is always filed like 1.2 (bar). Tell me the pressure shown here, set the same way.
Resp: 0.1 (bar)
